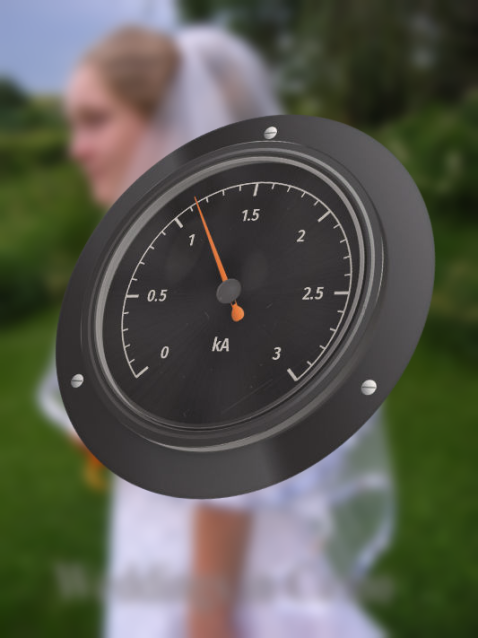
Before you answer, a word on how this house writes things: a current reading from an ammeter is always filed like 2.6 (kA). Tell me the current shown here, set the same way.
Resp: 1.15 (kA)
